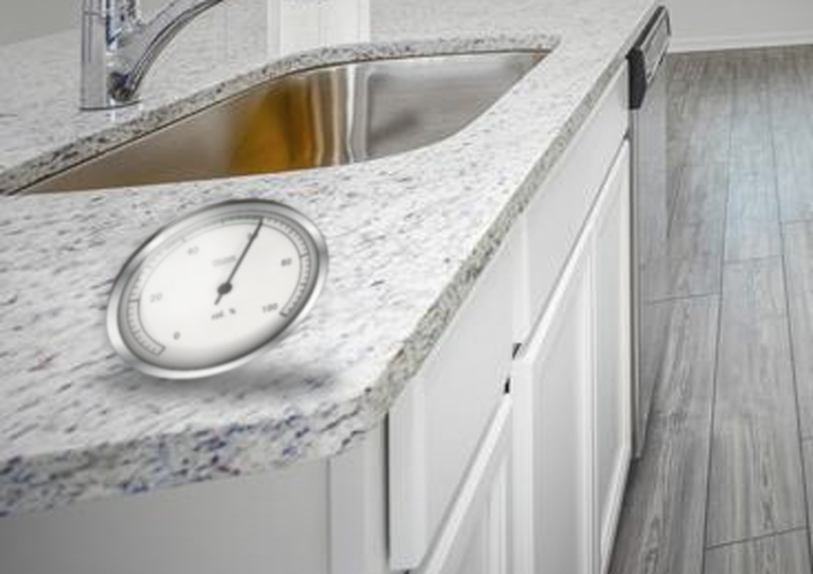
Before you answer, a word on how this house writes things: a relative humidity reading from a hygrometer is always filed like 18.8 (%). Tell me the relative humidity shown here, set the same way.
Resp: 60 (%)
